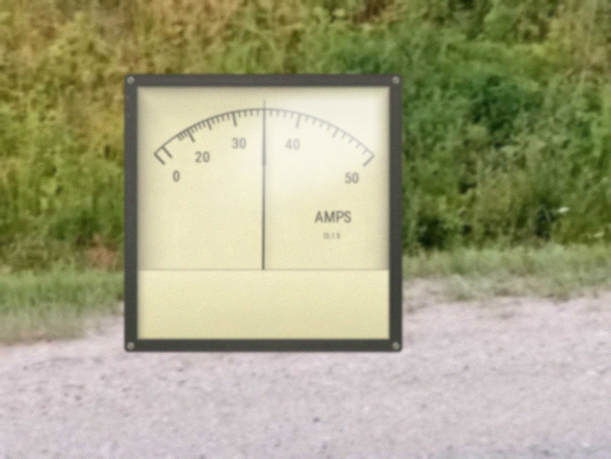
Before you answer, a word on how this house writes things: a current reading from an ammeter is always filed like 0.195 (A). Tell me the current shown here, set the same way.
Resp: 35 (A)
